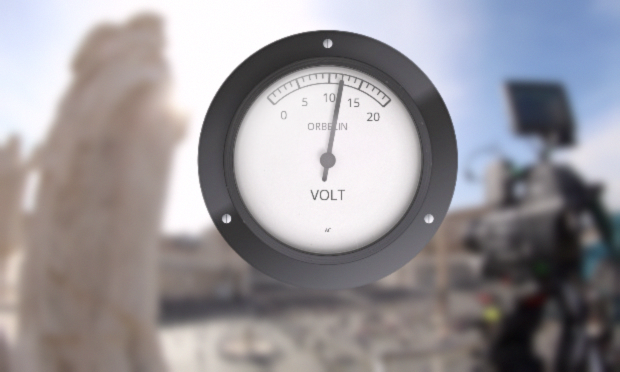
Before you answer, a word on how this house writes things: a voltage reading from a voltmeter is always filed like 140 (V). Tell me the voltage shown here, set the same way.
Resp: 12 (V)
